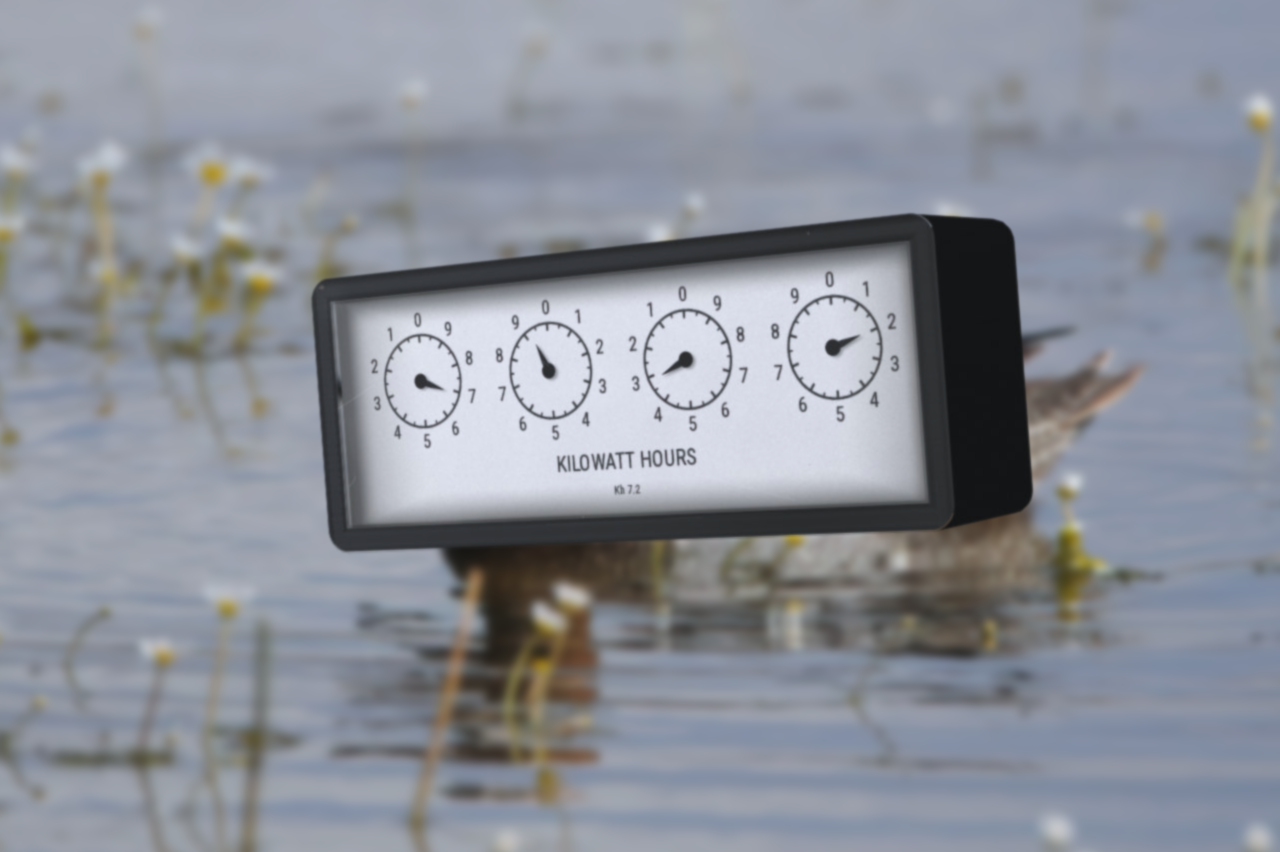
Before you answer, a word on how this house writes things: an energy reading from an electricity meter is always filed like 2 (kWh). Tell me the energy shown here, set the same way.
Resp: 6932 (kWh)
